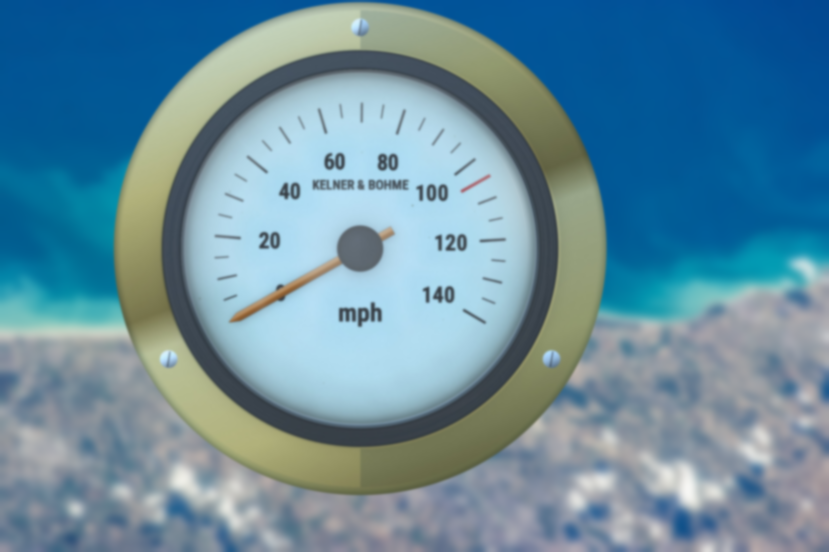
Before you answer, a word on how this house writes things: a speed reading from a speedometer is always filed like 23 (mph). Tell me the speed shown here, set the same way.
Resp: 0 (mph)
